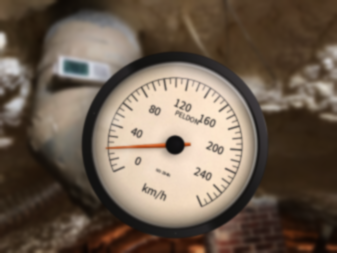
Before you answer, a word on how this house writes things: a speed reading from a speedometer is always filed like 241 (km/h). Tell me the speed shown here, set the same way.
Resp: 20 (km/h)
